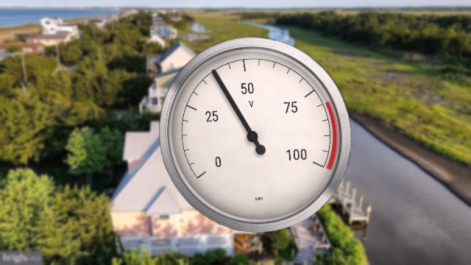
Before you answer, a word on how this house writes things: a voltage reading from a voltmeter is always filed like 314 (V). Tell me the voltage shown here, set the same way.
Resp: 40 (V)
